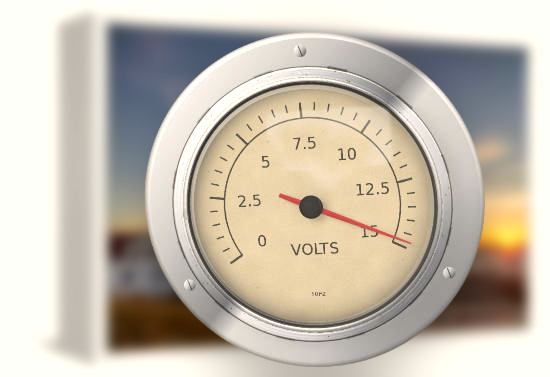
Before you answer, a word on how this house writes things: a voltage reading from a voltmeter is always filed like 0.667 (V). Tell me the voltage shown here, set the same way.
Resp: 14.75 (V)
